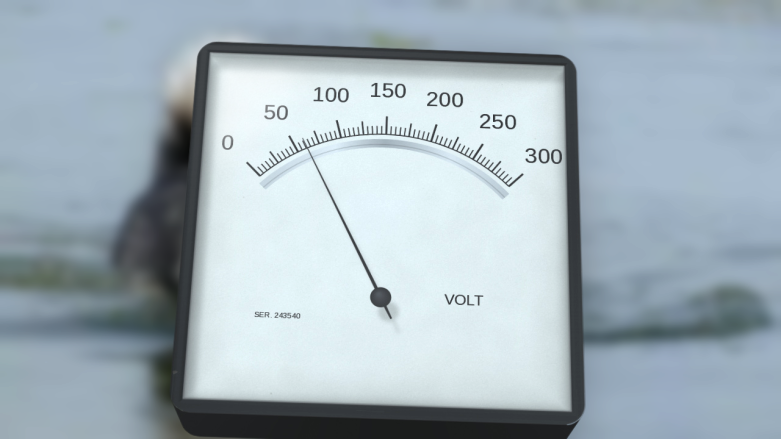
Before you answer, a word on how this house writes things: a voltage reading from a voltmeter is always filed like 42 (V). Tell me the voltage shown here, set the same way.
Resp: 60 (V)
